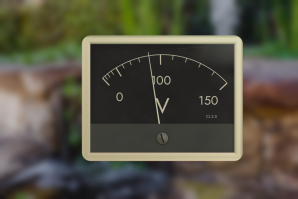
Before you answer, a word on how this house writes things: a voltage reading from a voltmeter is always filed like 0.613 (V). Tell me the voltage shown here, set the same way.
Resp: 90 (V)
